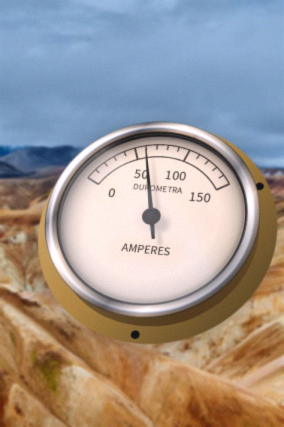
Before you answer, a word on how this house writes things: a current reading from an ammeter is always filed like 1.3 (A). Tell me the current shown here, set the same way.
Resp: 60 (A)
